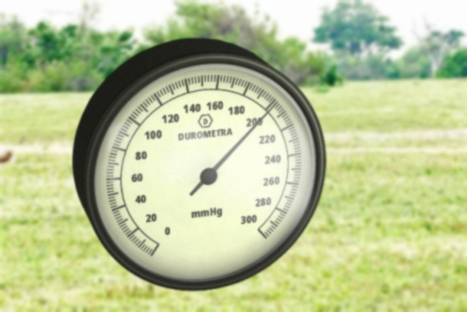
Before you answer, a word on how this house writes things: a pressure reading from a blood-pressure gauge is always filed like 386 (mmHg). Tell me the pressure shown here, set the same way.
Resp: 200 (mmHg)
